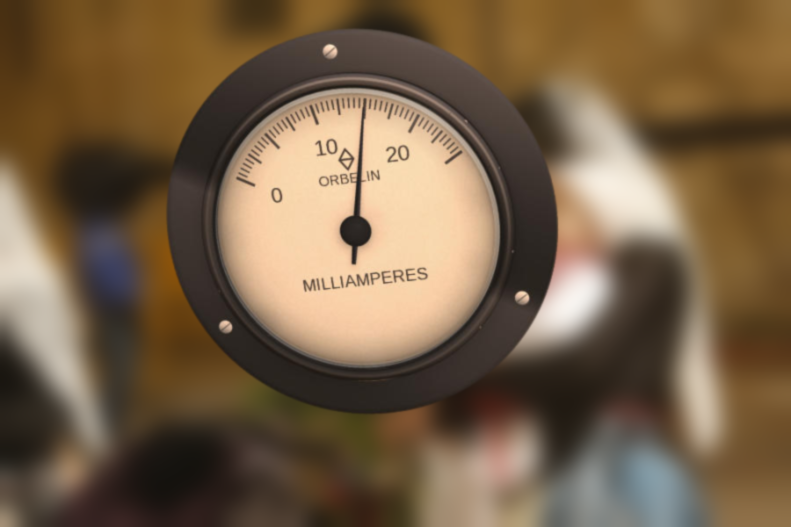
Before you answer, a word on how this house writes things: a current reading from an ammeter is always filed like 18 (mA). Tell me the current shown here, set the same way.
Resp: 15 (mA)
